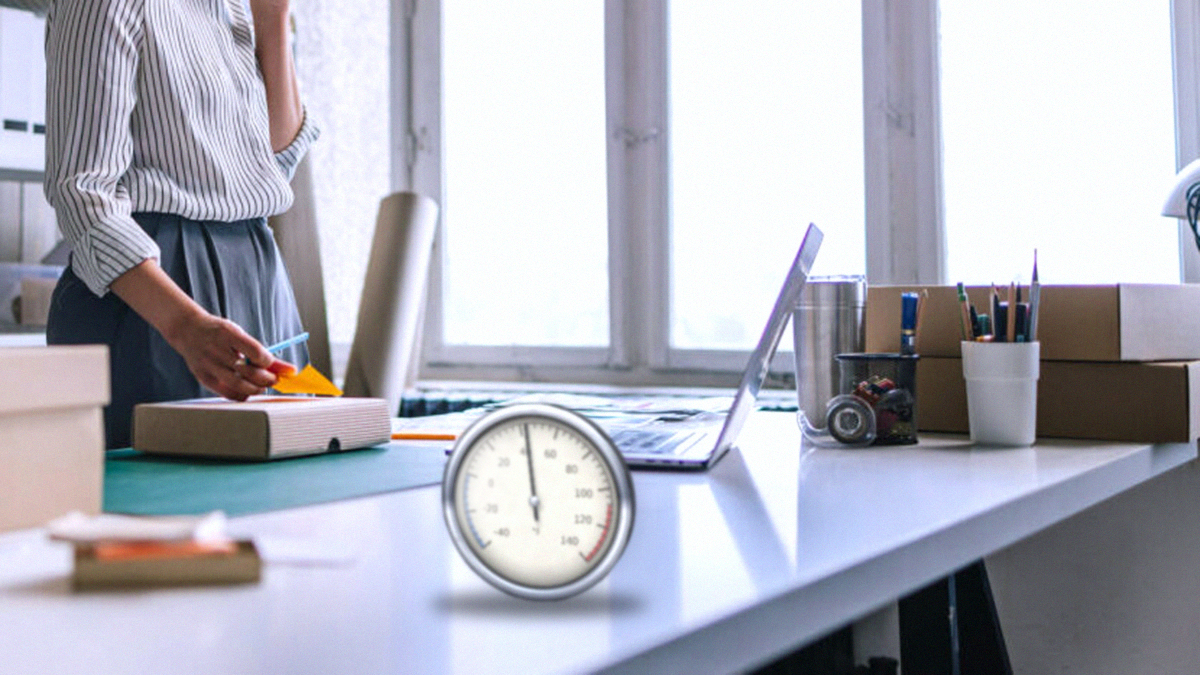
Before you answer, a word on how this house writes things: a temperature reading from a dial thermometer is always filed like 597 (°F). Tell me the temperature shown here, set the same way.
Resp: 44 (°F)
